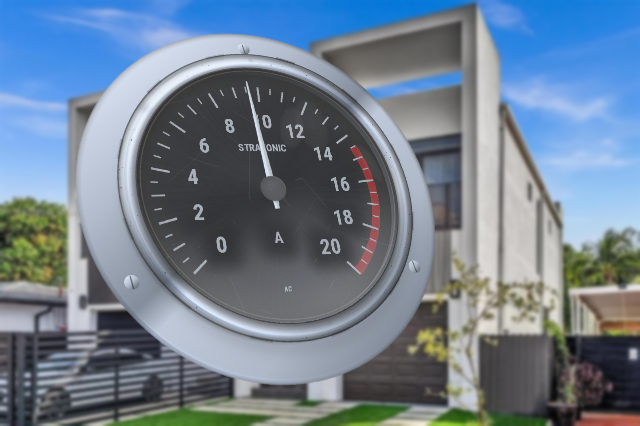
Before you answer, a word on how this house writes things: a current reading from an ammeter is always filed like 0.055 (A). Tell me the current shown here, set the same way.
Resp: 9.5 (A)
